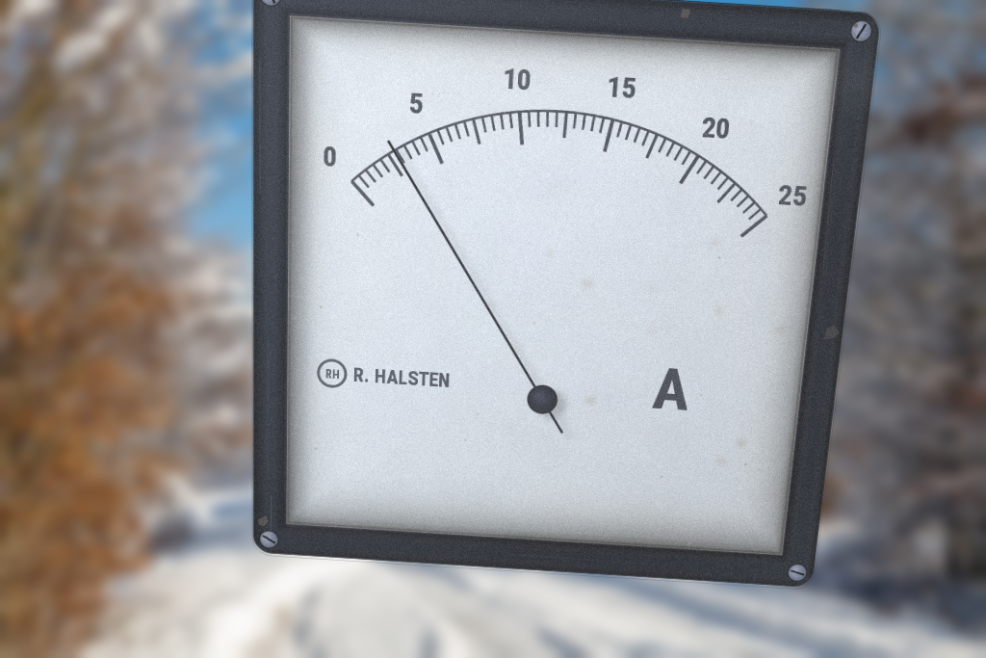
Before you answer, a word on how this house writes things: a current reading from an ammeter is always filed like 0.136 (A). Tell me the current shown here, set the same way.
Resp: 3 (A)
